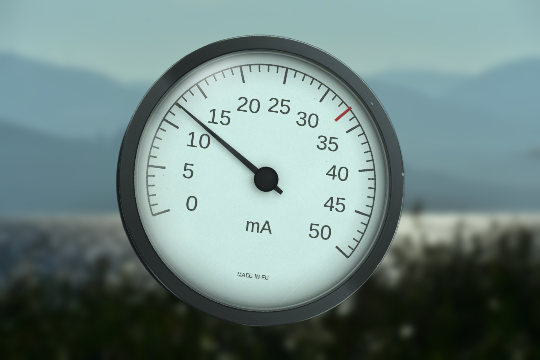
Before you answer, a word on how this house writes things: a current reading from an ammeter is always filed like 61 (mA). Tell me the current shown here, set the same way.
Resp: 12 (mA)
